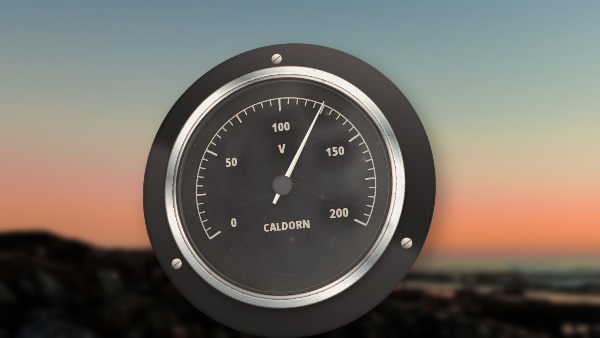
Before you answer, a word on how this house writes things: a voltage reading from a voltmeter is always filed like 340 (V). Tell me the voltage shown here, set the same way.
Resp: 125 (V)
